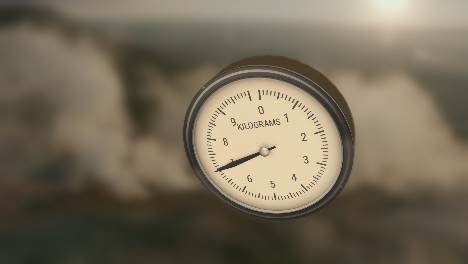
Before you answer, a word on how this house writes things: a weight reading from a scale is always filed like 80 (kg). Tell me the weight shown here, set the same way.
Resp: 7 (kg)
